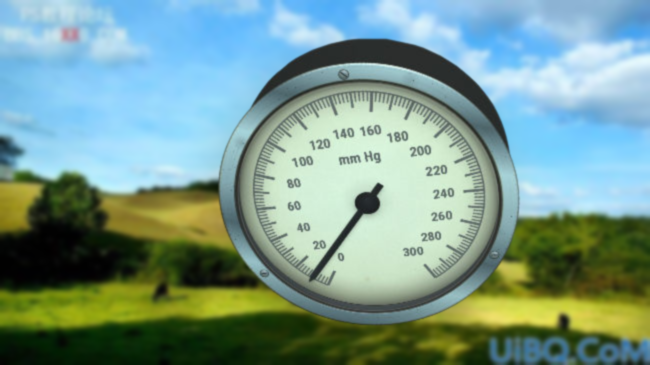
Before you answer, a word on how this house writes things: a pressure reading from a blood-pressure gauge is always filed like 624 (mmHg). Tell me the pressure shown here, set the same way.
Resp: 10 (mmHg)
